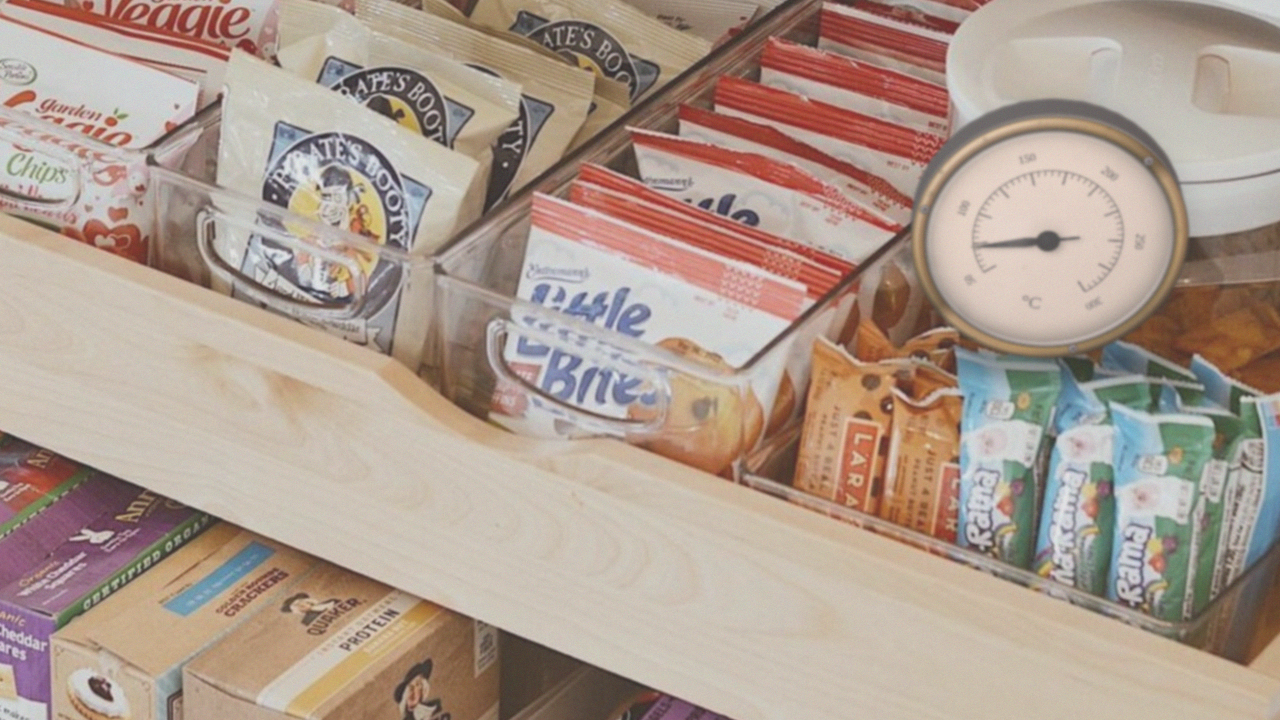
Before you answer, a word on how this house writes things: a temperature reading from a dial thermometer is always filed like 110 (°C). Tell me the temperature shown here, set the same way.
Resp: 75 (°C)
